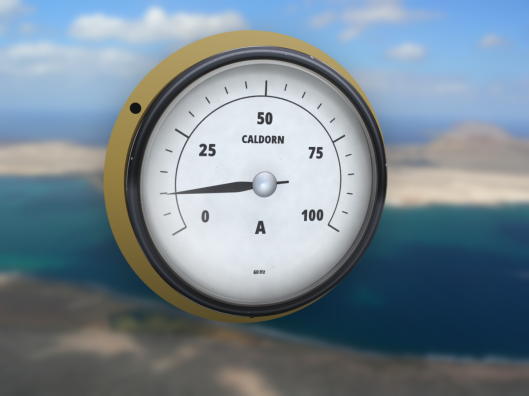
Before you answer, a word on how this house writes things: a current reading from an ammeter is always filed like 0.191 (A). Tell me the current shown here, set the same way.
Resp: 10 (A)
